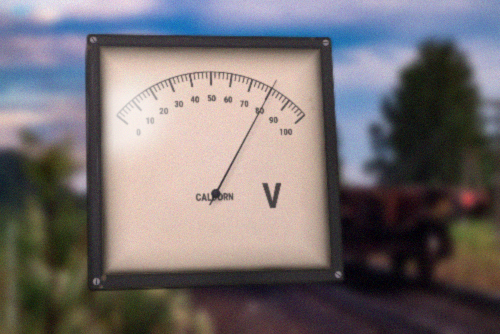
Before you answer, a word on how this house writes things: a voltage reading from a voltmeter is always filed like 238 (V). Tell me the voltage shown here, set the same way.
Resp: 80 (V)
